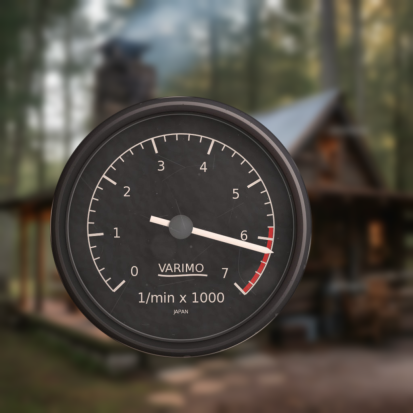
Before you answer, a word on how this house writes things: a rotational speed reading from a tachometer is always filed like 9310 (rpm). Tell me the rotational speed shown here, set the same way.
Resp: 6200 (rpm)
